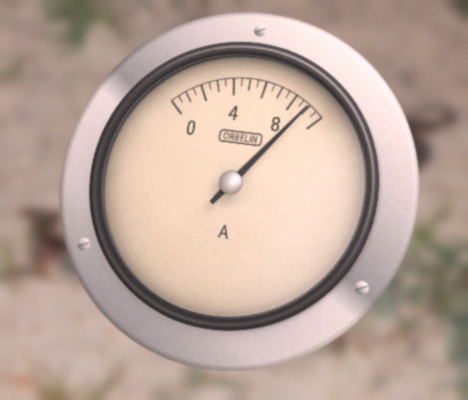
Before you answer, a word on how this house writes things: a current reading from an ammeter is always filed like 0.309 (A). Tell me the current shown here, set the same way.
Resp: 9 (A)
